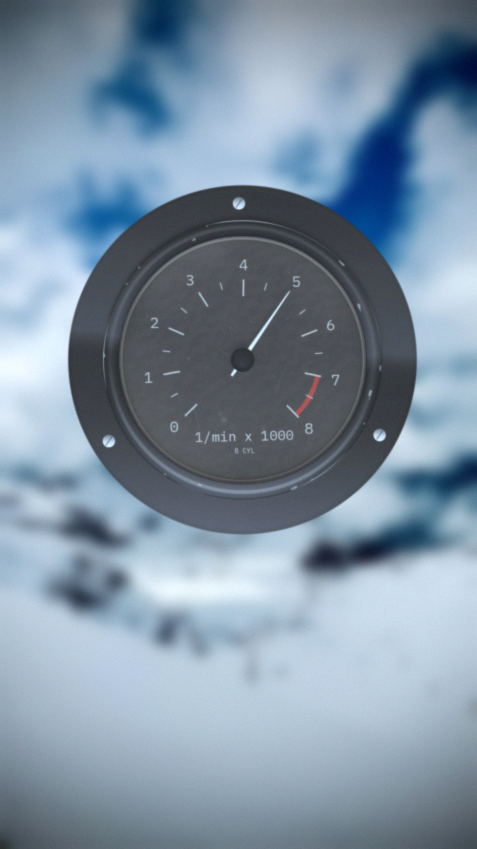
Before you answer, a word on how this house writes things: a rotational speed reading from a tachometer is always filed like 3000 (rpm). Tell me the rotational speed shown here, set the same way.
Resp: 5000 (rpm)
